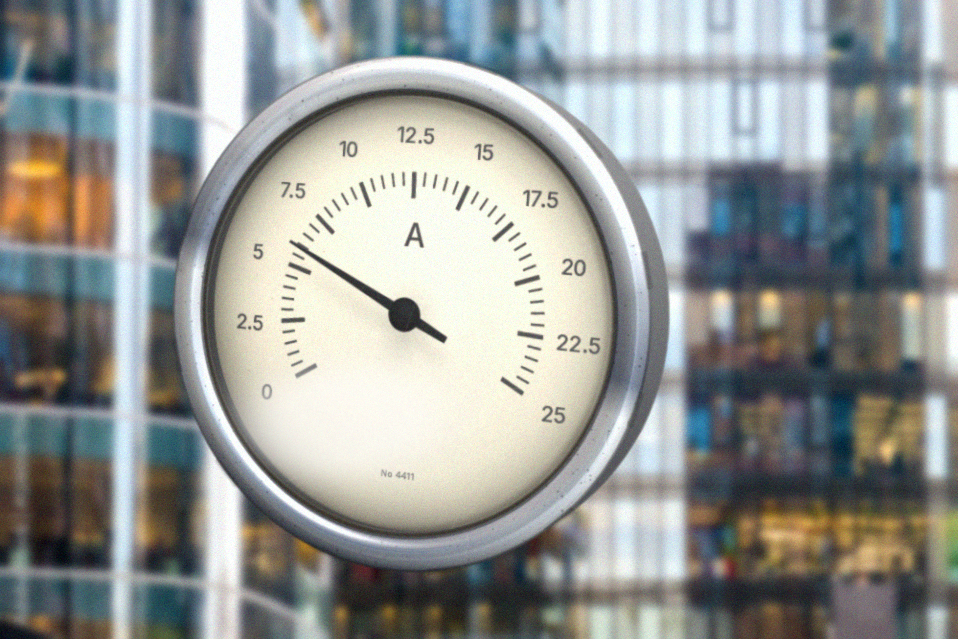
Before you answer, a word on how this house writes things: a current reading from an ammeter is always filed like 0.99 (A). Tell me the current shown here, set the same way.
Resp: 6 (A)
